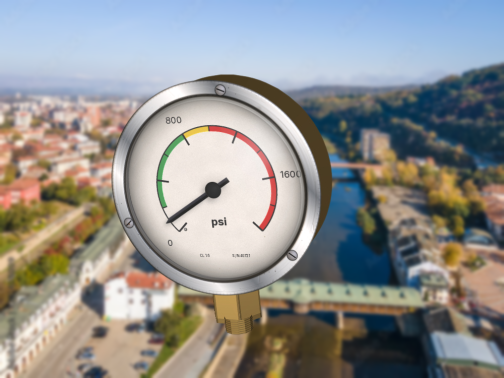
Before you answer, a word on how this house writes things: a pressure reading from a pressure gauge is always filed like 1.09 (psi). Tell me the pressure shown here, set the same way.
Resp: 100 (psi)
